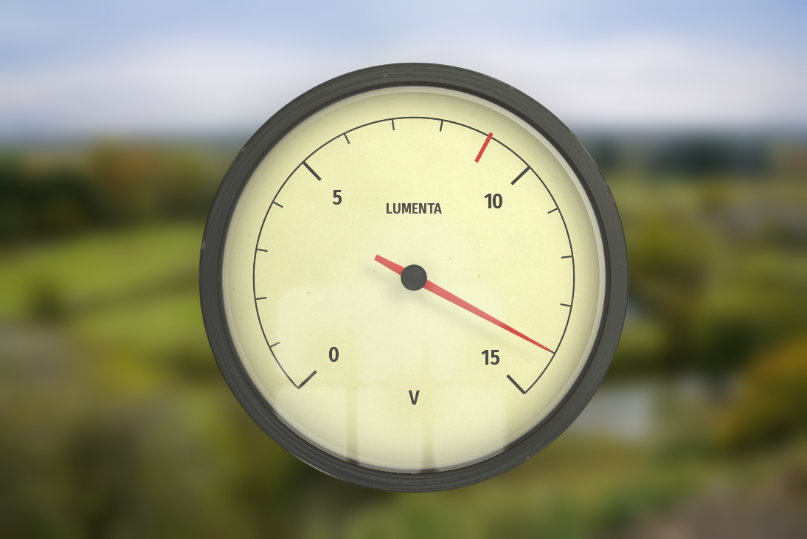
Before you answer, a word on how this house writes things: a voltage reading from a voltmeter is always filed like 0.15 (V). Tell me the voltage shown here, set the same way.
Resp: 14 (V)
